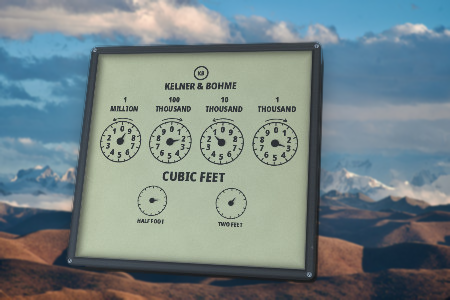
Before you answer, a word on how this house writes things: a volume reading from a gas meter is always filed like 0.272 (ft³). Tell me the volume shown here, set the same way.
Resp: 921300 (ft³)
